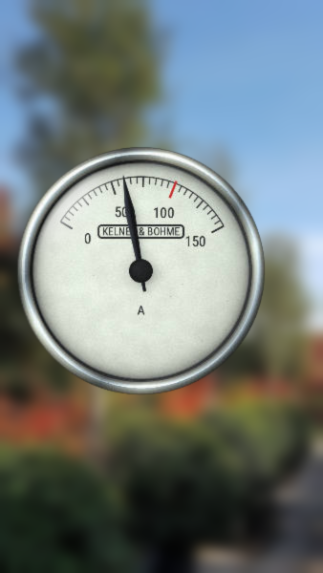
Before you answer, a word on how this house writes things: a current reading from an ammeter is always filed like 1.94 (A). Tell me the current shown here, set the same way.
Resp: 60 (A)
